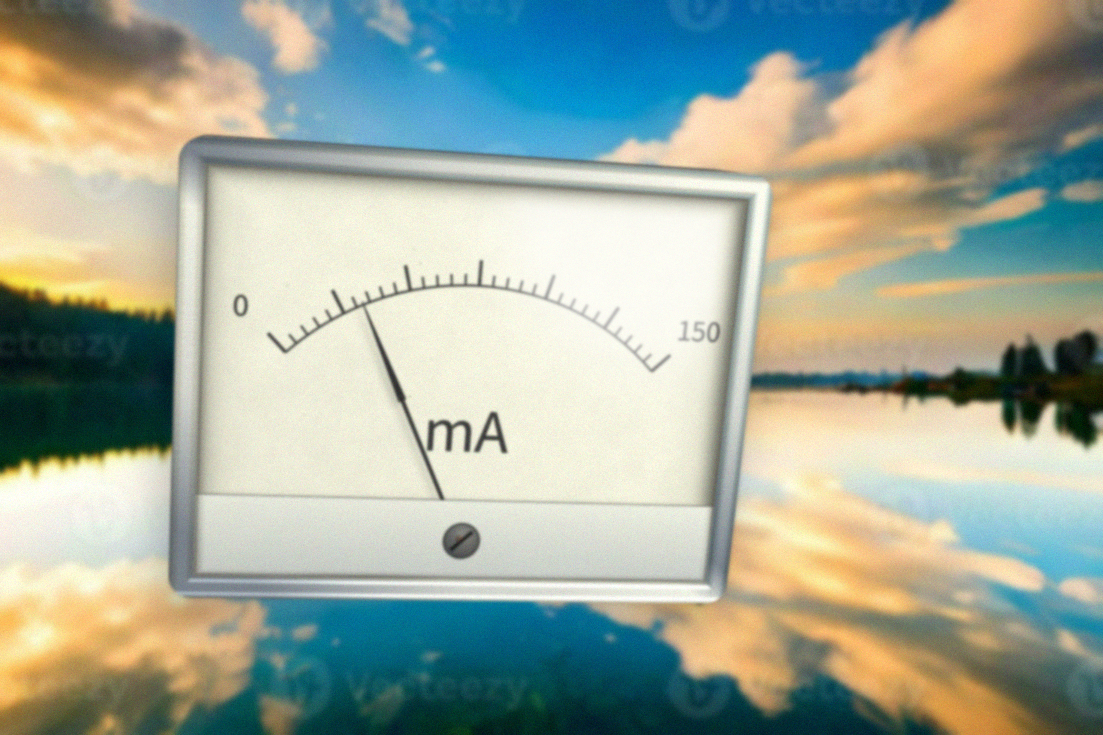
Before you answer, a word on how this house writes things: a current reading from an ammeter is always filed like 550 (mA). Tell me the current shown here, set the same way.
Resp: 32.5 (mA)
